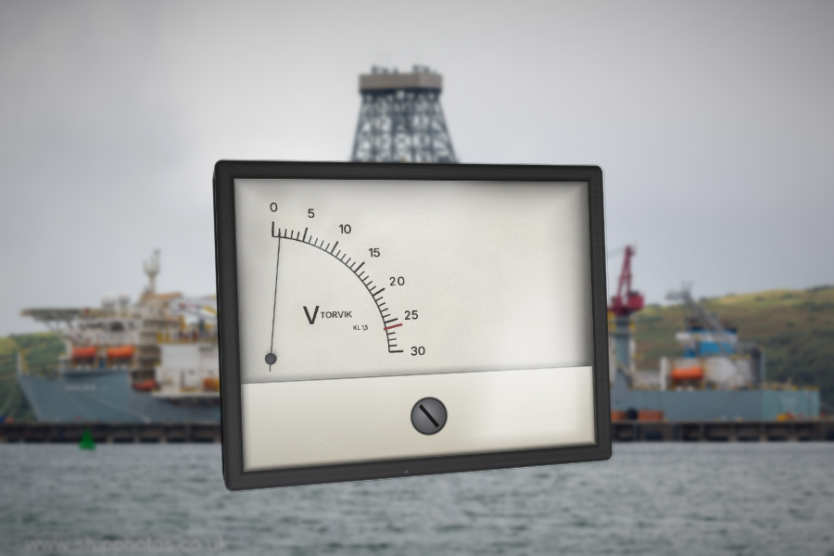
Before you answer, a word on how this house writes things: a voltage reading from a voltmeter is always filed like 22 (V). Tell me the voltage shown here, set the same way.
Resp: 1 (V)
